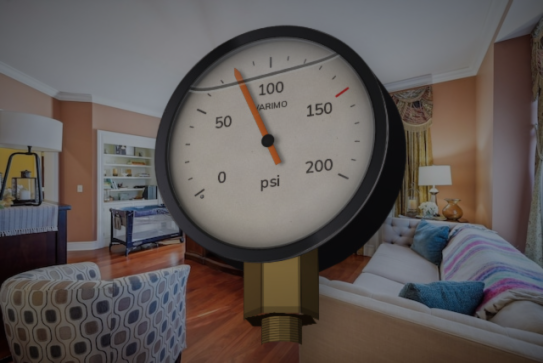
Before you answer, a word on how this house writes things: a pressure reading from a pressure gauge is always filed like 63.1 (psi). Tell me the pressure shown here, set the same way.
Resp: 80 (psi)
